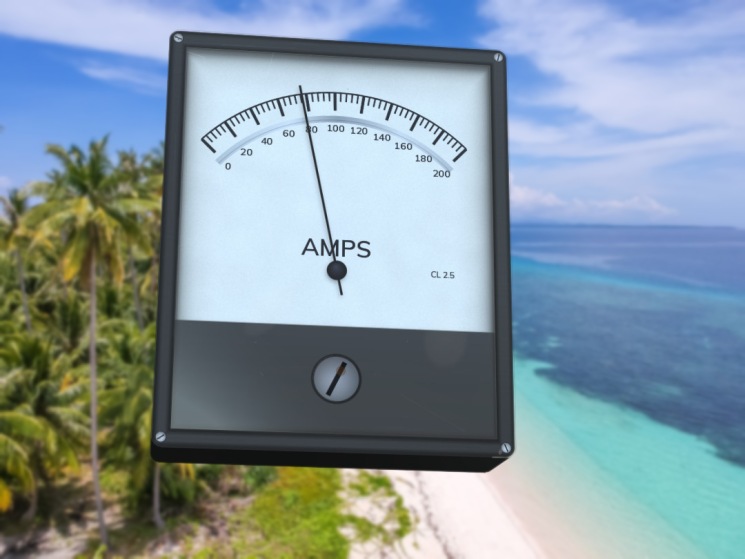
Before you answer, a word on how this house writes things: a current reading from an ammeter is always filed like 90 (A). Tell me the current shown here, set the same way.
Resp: 76 (A)
